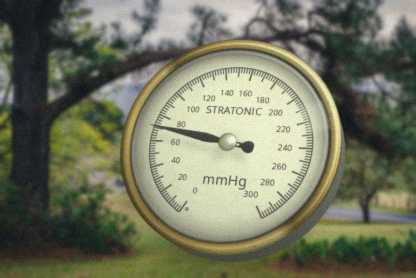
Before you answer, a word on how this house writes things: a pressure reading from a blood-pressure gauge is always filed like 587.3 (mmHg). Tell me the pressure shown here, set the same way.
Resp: 70 (mmHg)
